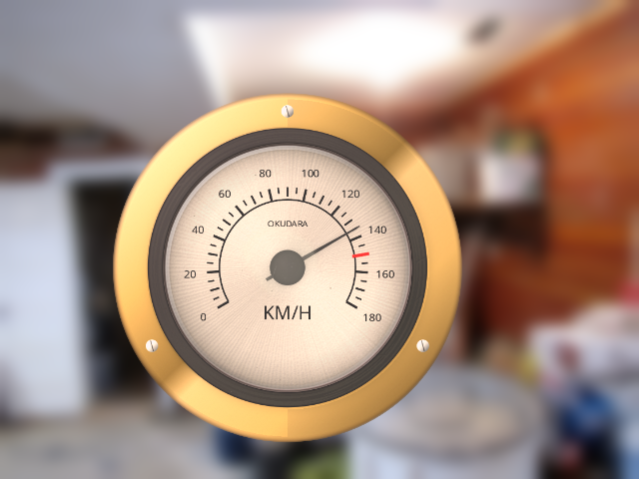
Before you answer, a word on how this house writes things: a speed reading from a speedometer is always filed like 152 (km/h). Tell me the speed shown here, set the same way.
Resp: 135 (km/h)
